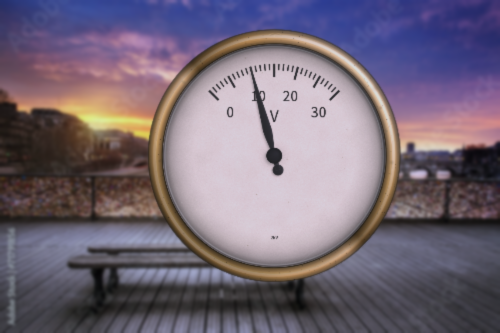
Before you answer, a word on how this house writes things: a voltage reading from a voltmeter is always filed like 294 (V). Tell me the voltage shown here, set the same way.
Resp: 10 (V)
